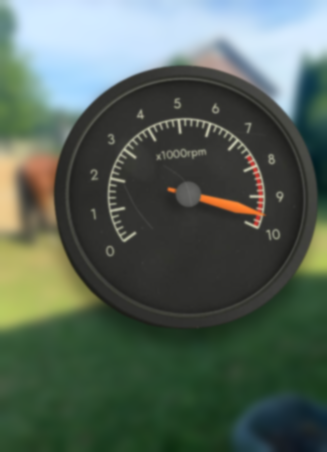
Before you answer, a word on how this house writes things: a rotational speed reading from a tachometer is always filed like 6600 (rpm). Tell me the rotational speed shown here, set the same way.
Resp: 9600 (rpm)
